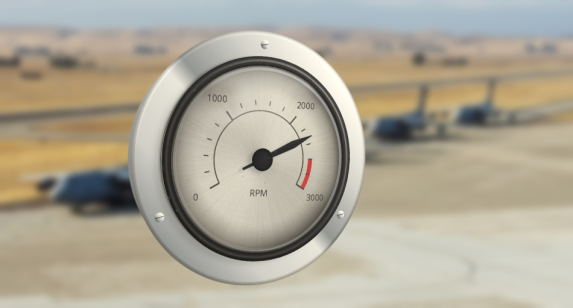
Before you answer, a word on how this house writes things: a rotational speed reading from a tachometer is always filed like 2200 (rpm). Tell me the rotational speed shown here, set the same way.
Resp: 2300 (rpm)
